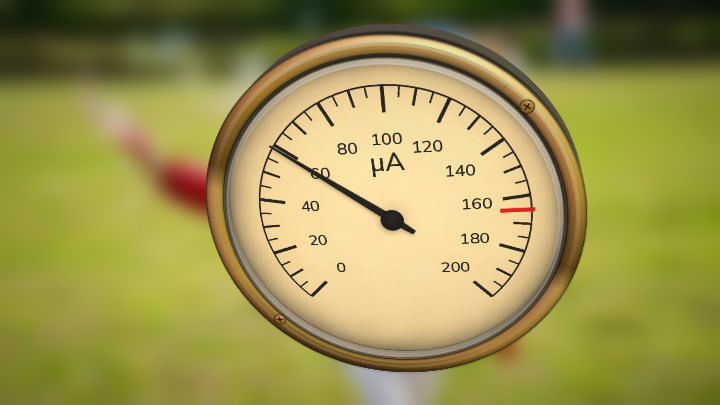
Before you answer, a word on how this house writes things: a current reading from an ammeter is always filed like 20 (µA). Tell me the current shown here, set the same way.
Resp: 60 (µA)
